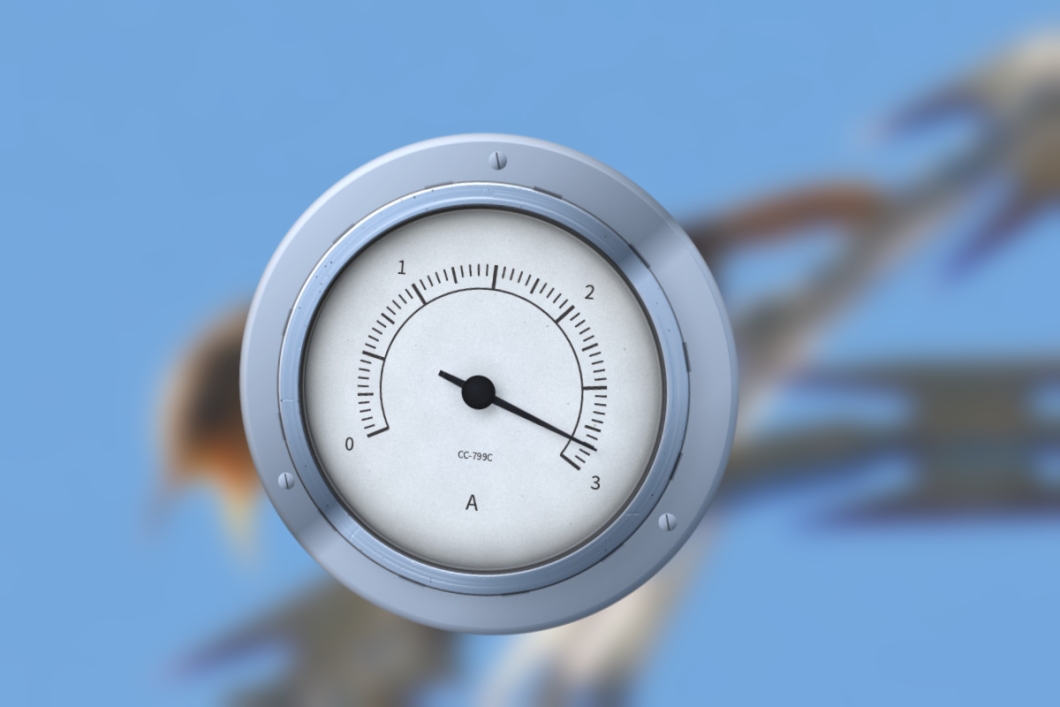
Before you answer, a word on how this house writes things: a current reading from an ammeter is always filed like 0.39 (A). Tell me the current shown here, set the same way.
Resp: 2.85 (A)
